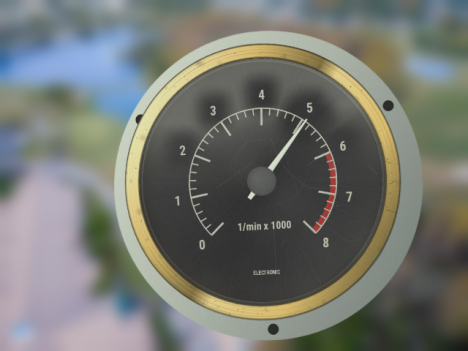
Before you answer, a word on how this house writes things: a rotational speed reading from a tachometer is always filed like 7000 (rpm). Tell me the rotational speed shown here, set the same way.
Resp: 5100 (rpm)
